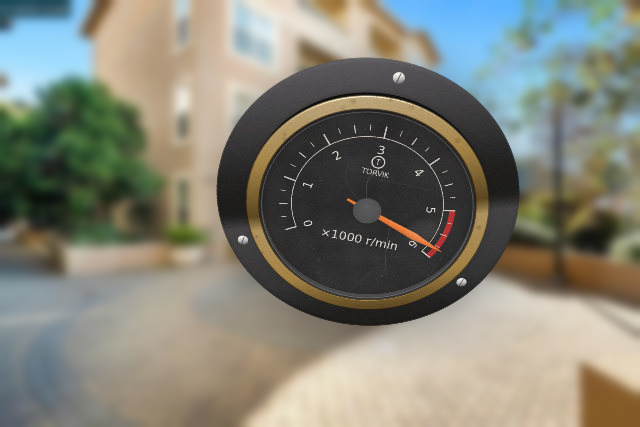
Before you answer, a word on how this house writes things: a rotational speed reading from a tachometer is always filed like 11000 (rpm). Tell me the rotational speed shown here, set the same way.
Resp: 5750 (rpm)
